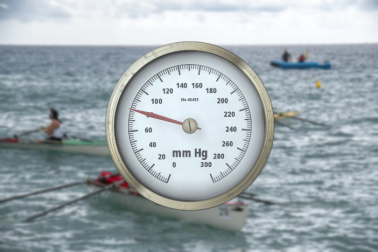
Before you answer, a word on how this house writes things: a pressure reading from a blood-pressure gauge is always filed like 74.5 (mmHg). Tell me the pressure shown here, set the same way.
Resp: 80 (mmHg)
